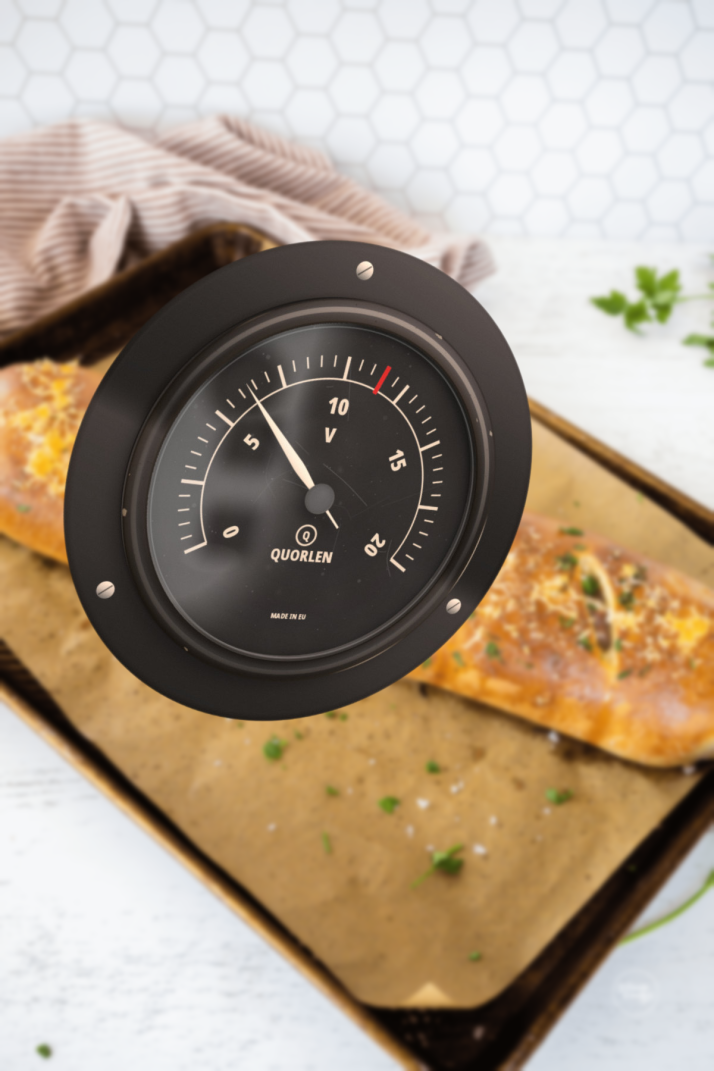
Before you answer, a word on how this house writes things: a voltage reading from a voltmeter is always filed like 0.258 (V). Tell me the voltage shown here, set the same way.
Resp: 6.25 (V)
